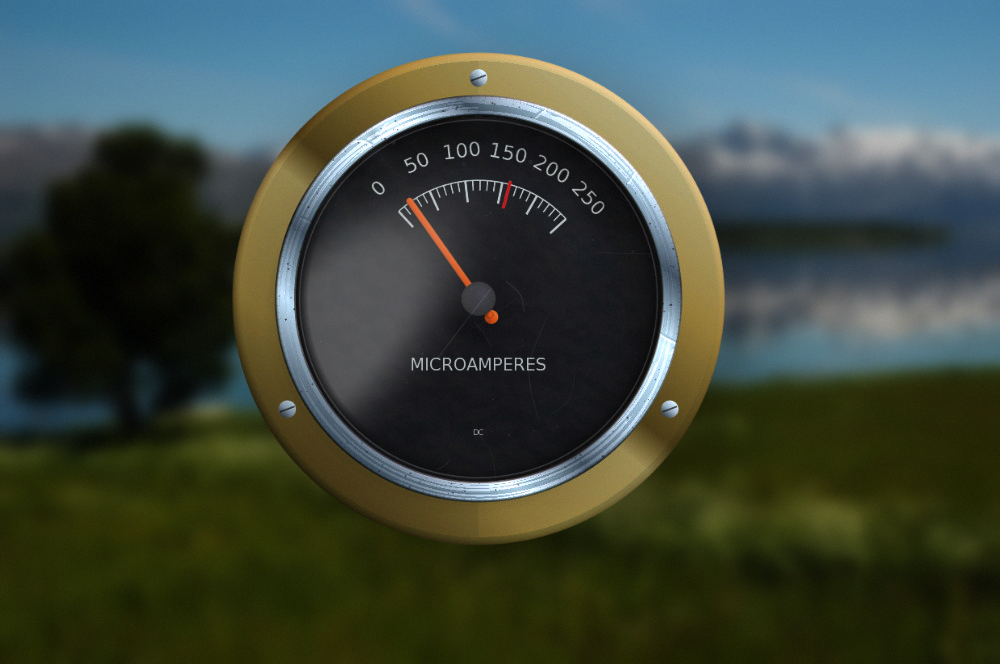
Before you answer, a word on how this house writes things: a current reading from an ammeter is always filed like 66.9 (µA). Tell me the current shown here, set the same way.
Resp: 20 (µA)
